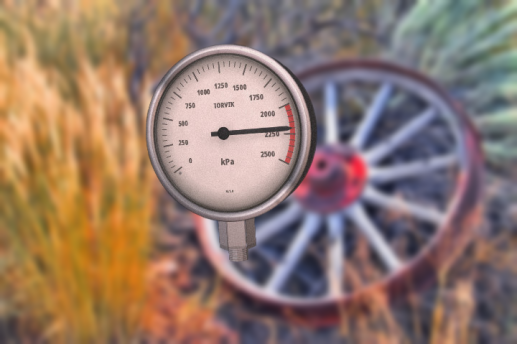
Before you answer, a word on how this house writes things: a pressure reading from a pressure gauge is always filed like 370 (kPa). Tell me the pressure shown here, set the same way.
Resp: 2200 (kPa)
